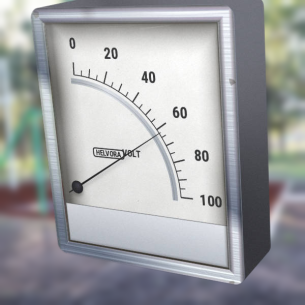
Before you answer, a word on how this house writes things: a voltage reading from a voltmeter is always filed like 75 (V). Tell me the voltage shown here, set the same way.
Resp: 62.5 (V)
